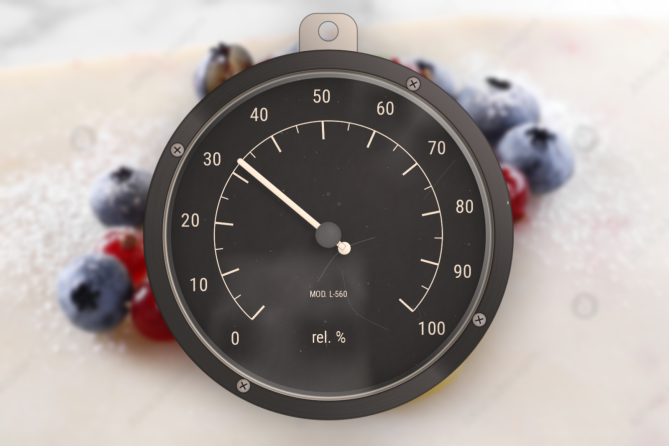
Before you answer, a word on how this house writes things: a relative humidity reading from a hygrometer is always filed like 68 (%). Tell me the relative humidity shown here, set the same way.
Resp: 32.5 (%)
